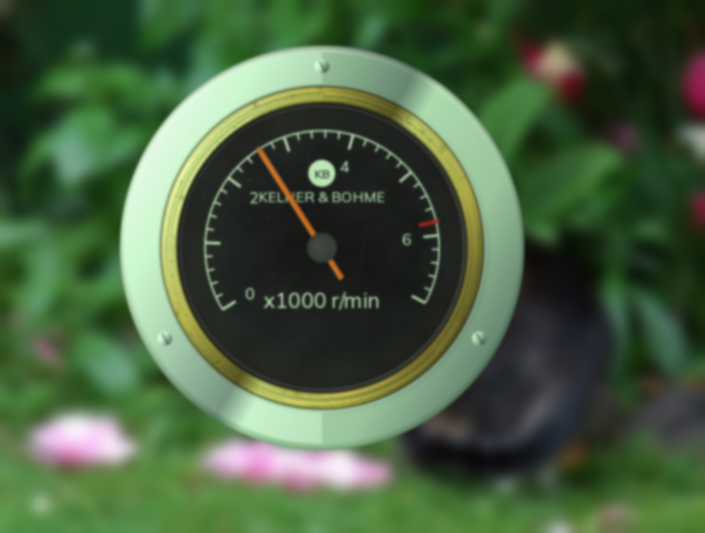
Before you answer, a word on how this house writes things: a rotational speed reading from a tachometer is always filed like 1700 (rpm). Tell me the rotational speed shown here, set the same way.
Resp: 2600 (rpm)
